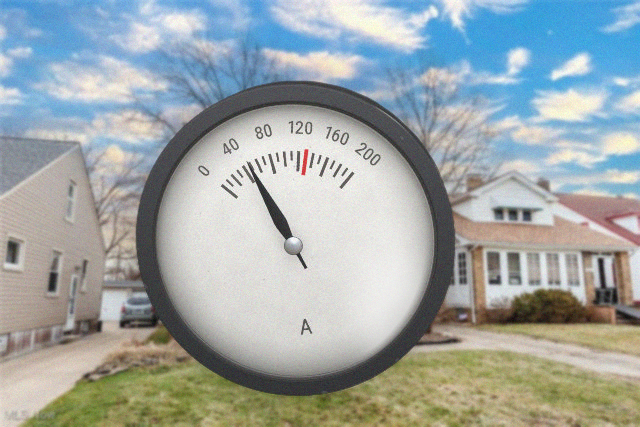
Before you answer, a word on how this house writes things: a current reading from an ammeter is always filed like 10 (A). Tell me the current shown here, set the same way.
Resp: 50 (A)
